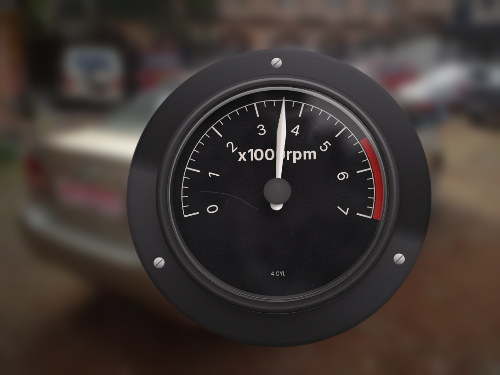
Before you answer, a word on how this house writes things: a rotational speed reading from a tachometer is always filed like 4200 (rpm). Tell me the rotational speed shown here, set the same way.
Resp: 3600 (rpm)
